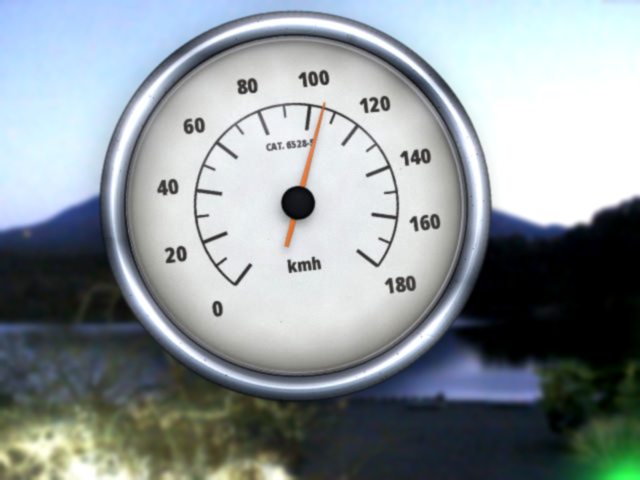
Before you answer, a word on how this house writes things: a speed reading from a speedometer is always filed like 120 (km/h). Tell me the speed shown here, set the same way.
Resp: 105 (km/h)
